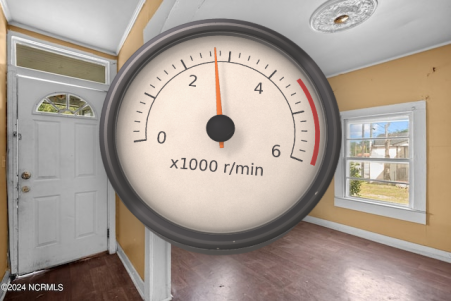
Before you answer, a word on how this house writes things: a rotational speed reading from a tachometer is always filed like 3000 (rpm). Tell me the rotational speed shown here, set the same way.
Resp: 2700 (rpm)
